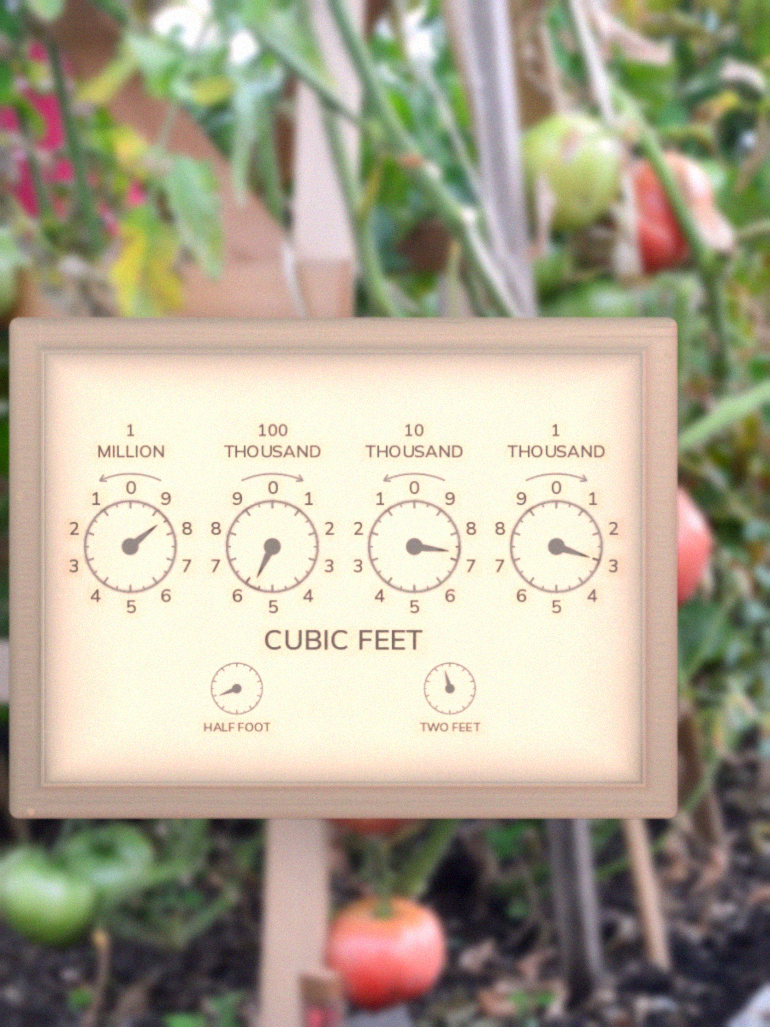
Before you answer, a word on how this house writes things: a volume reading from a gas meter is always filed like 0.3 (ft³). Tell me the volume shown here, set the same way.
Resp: 857300 (ft³)
